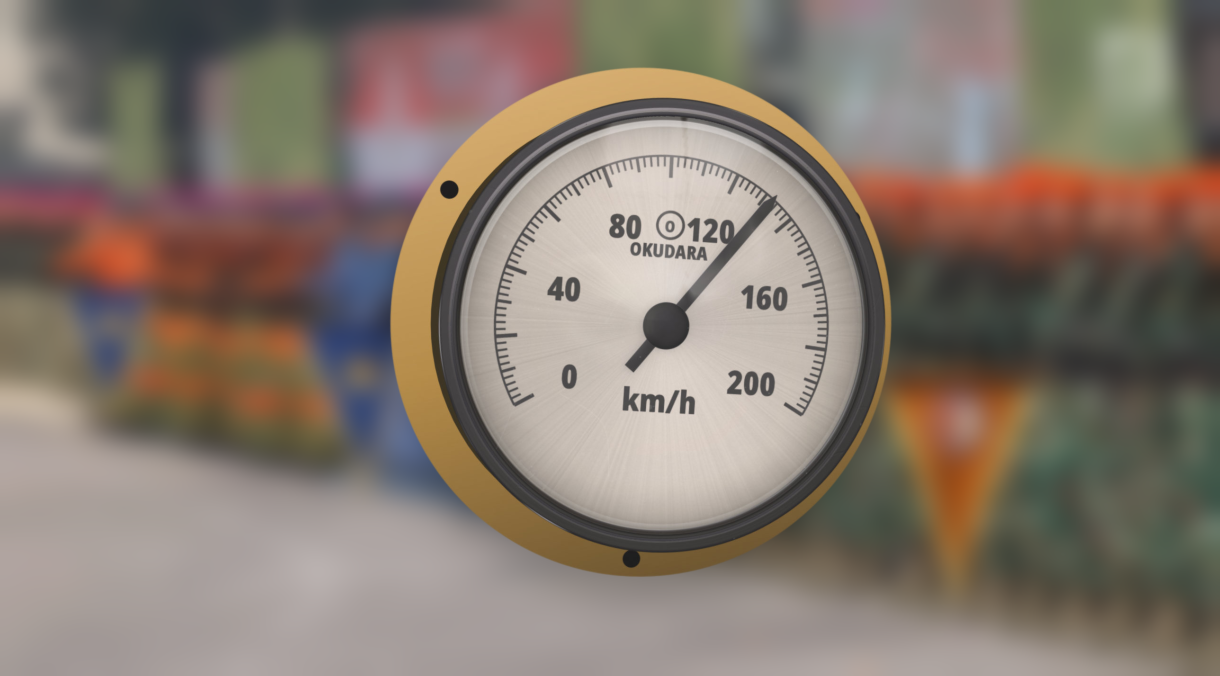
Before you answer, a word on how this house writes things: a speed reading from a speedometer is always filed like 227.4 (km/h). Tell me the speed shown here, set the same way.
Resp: 132 (km/h)
